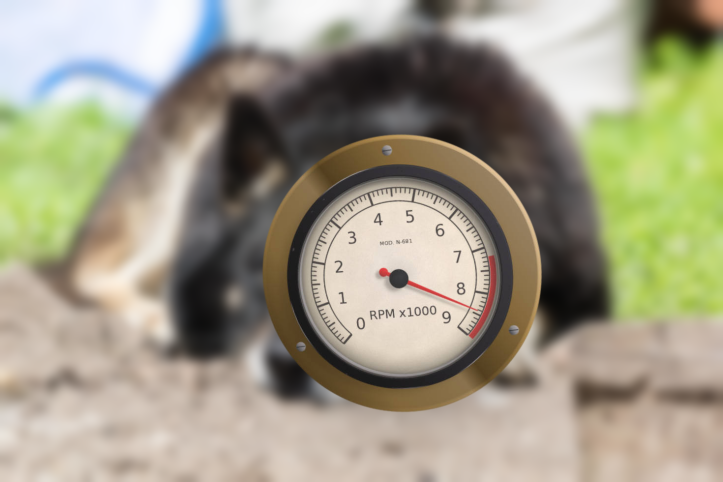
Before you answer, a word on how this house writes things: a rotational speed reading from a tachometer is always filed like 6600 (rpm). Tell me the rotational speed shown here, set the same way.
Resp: 8400 (rpm)
